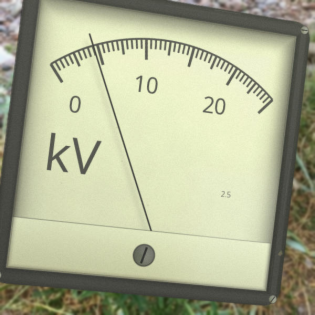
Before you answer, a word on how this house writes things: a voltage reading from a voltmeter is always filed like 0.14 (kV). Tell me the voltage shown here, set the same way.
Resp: 4.5 (kV)
